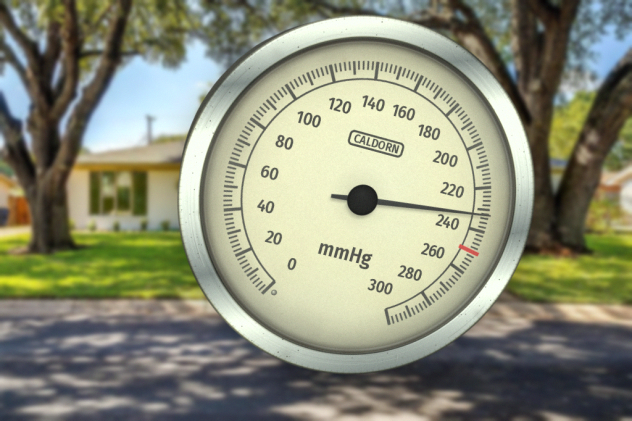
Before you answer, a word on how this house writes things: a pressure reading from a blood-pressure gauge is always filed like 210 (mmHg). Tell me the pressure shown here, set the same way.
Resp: 232 (mmHg)
